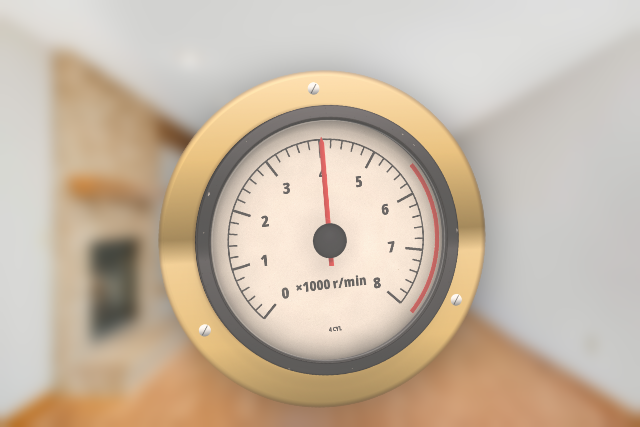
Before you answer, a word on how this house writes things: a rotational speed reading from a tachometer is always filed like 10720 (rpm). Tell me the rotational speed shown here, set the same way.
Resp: 4000 (rpm)
